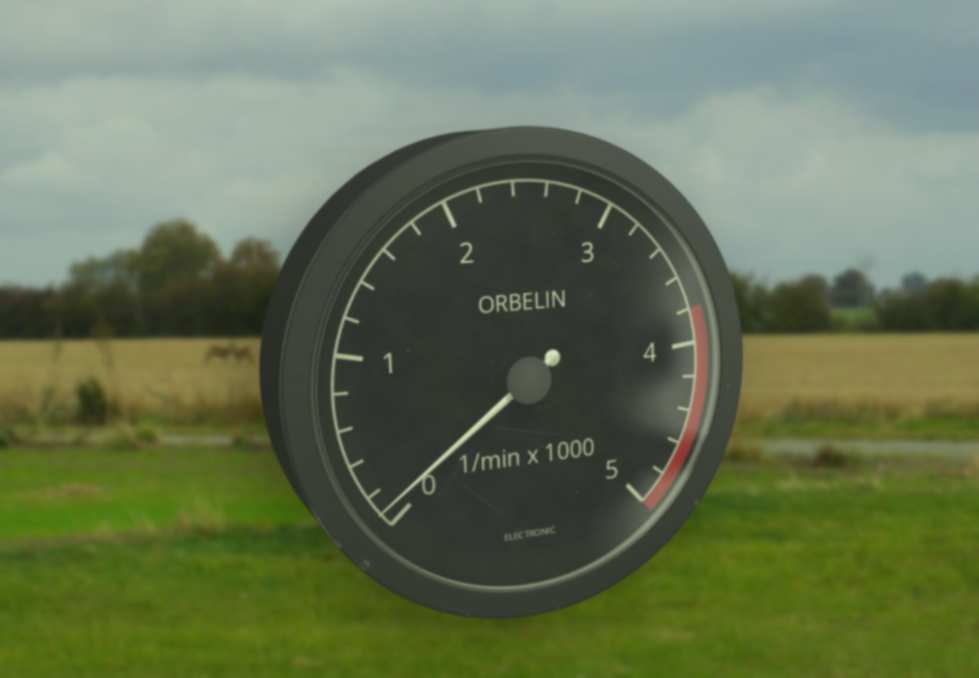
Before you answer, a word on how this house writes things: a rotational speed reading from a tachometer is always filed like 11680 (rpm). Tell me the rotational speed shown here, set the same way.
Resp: 100 (rpm)
